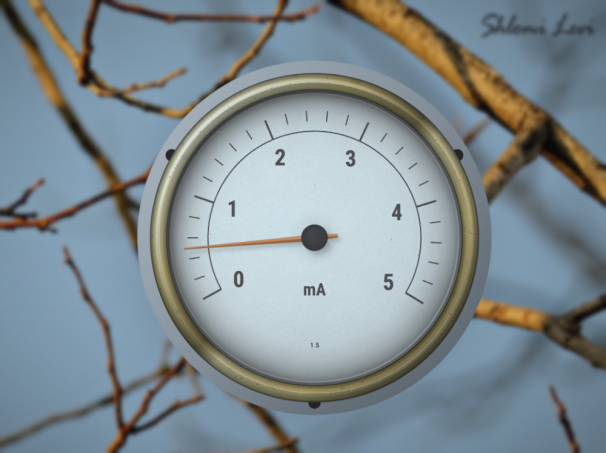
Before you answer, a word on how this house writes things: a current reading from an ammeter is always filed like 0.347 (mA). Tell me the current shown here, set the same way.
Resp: 0.5 (mA)
